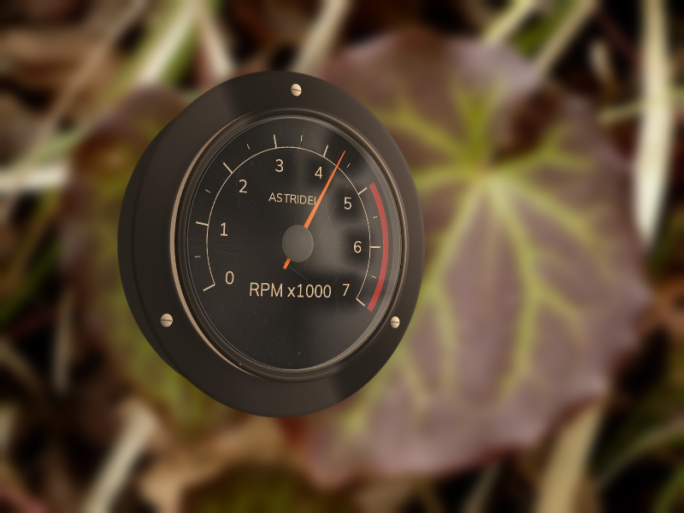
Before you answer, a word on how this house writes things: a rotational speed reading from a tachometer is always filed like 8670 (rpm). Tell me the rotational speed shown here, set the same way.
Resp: 4250 (rpm)
